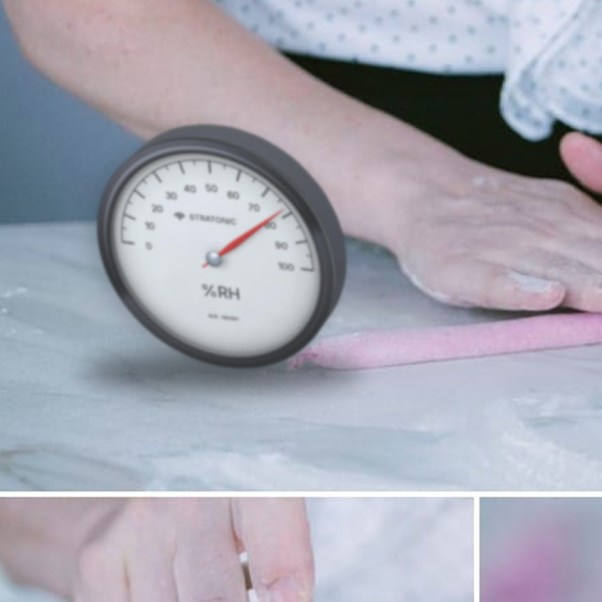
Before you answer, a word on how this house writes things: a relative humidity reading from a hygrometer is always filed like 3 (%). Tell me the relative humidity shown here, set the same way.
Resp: 77.5 (%)
